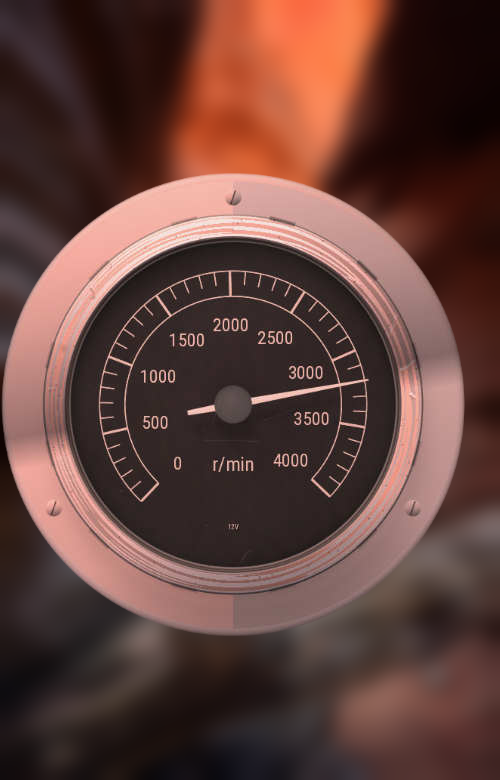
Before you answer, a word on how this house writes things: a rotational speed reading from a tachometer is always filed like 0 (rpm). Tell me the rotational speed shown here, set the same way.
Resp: 3200 (rpm)
